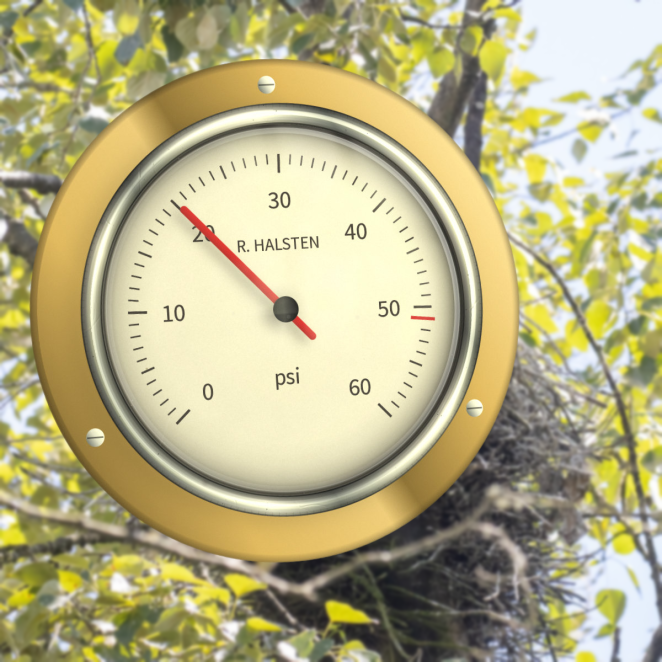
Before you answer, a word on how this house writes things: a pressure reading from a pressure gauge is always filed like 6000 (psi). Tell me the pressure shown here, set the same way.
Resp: 20 (psi)
